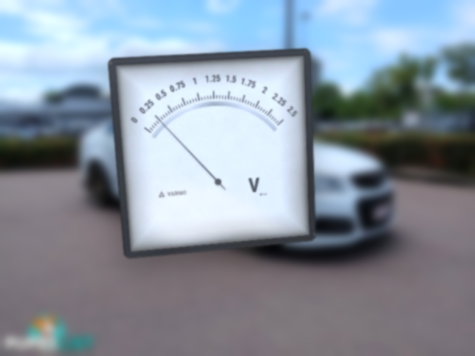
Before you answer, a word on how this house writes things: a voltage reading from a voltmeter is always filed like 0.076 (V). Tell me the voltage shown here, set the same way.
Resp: 0.25 (V)
